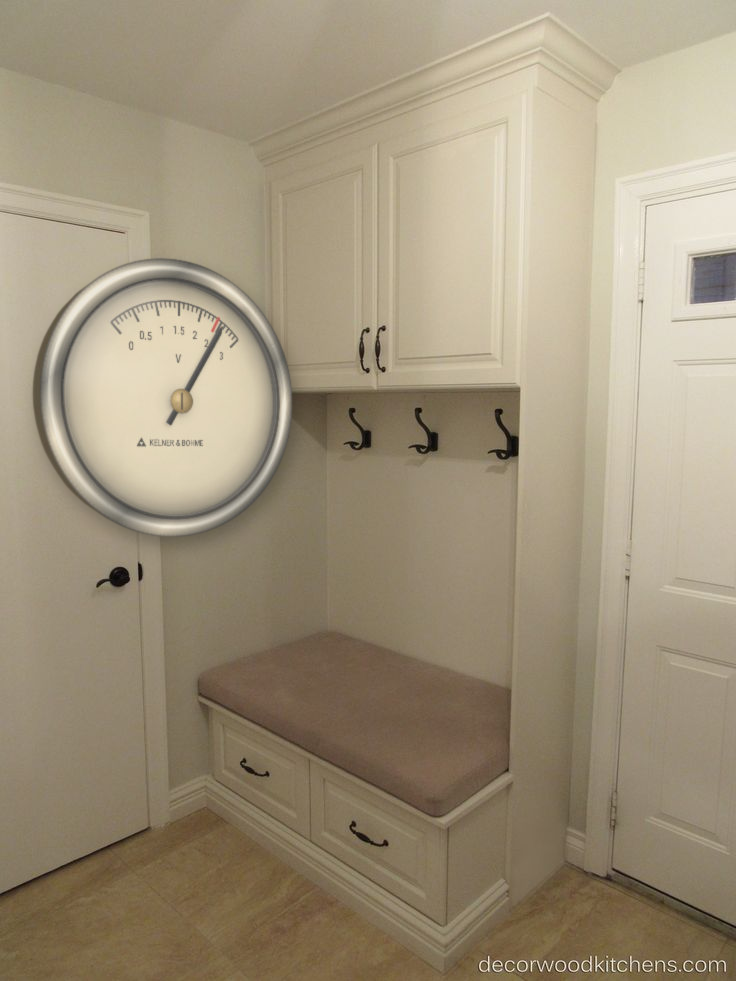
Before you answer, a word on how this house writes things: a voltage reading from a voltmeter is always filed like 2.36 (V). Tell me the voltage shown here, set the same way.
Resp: 2.5 (V)
